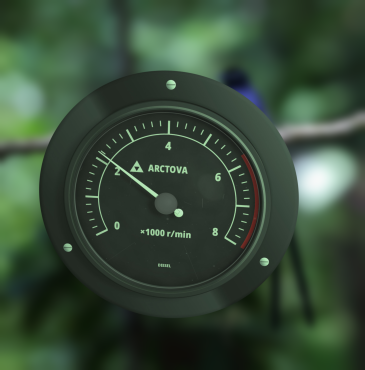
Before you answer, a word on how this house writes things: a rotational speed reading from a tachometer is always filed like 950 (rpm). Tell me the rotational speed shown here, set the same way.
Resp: 2200 (rpm)
